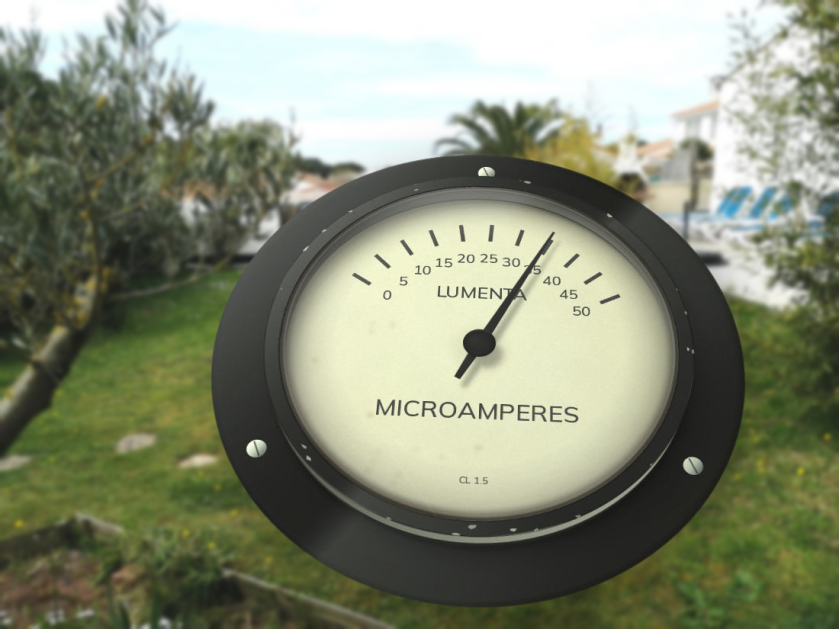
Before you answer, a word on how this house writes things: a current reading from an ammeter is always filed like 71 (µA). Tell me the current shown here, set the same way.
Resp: 35 (µA)
